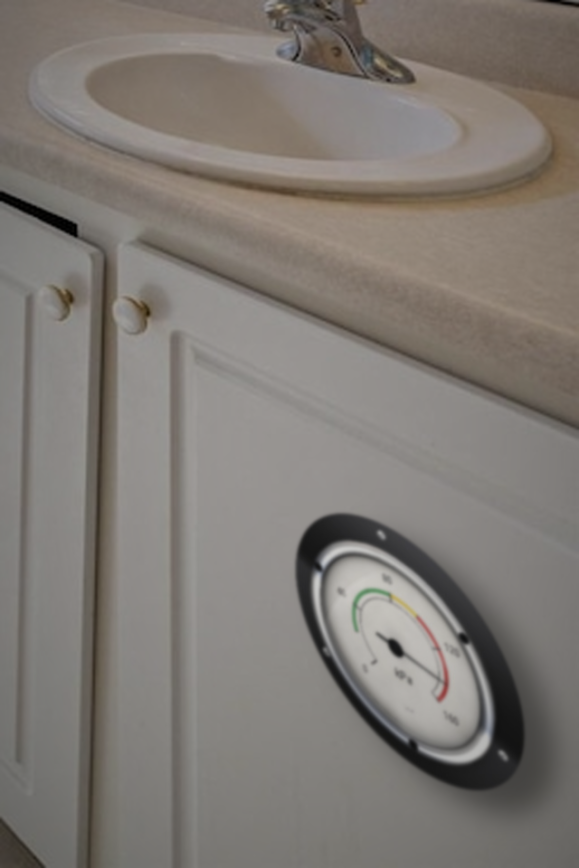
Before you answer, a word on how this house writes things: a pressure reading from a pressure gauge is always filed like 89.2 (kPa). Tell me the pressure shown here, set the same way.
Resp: 140 (kPa)
